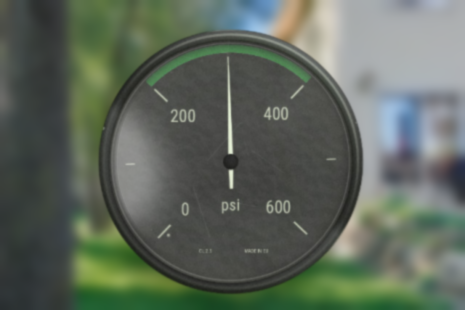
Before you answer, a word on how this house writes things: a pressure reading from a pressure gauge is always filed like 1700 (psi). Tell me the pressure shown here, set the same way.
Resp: 300 (psi)
